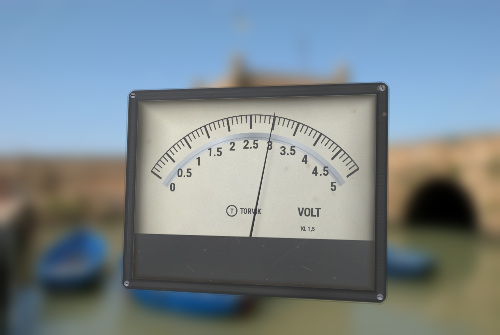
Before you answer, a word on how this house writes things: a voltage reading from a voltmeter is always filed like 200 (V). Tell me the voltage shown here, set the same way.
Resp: 3 (V)
